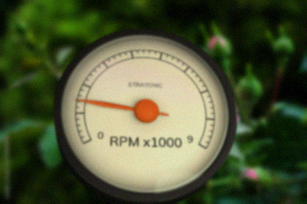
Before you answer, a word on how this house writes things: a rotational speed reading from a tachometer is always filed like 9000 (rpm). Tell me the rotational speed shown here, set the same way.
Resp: 1400 (rpm)
